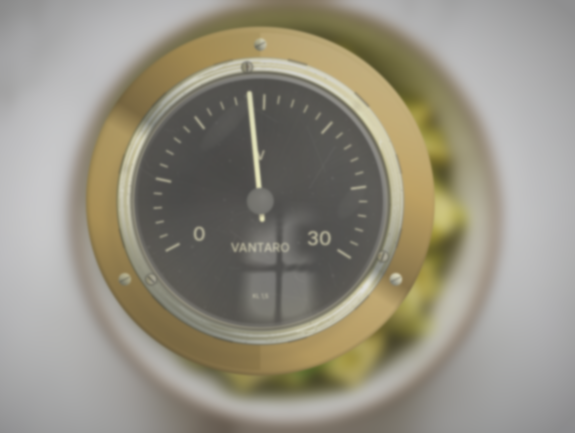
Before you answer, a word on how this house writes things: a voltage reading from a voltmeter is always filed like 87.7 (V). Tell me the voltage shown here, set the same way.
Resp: 14 (V)
